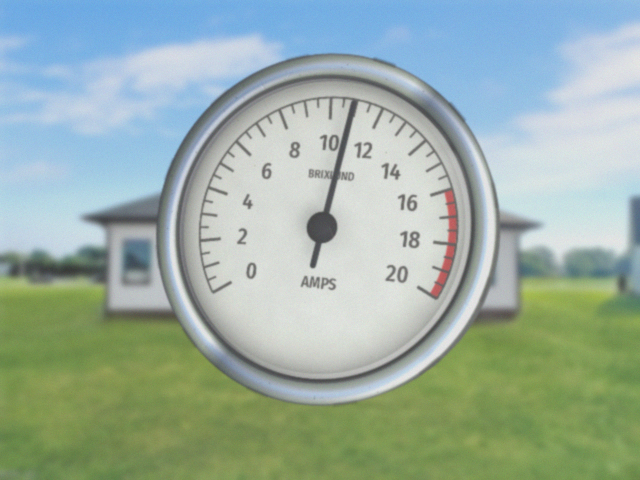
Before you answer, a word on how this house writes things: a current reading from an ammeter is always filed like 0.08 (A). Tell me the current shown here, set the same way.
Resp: 11 (A)
